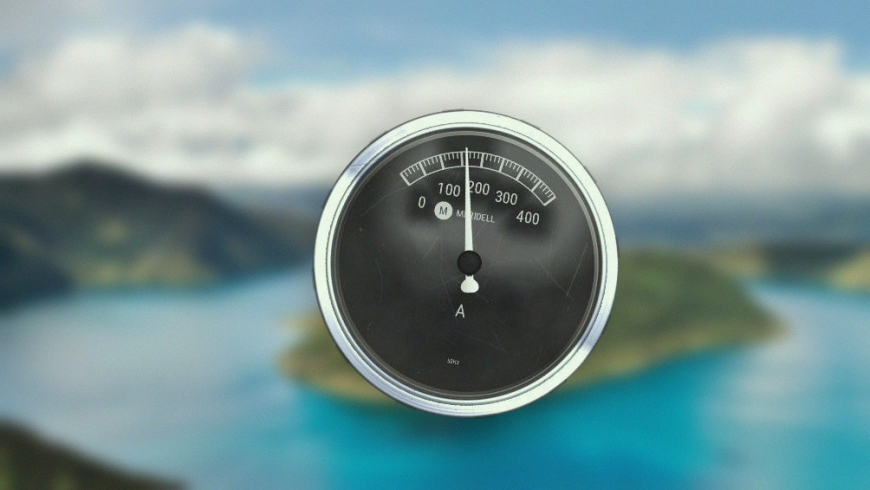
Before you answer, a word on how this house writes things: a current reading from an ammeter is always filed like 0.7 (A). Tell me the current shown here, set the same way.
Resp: 160 (A)
